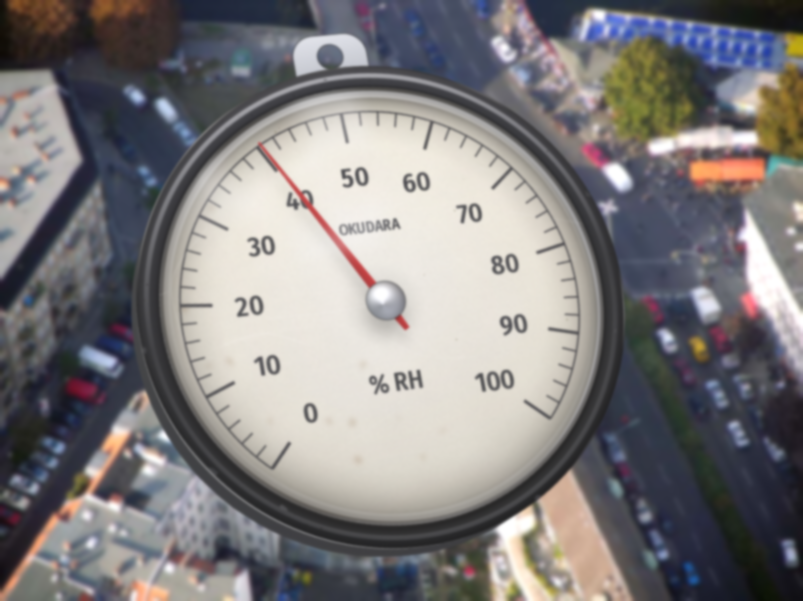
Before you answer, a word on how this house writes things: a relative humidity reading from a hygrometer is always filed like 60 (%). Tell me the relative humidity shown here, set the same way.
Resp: 40 (%)
